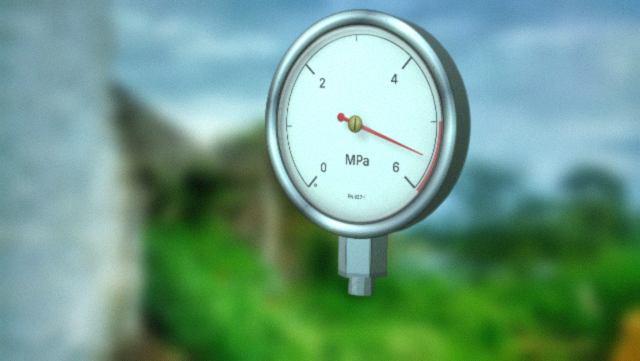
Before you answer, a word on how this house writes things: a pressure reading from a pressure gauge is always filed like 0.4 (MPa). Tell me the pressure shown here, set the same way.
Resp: 5.5 (MPa)
